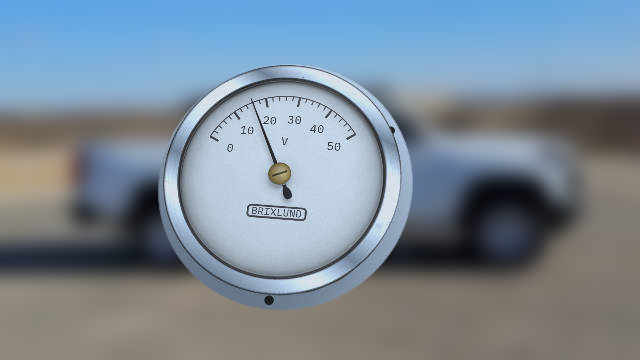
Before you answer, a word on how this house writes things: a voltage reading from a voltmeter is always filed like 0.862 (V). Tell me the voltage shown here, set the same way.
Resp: 16 (V)
